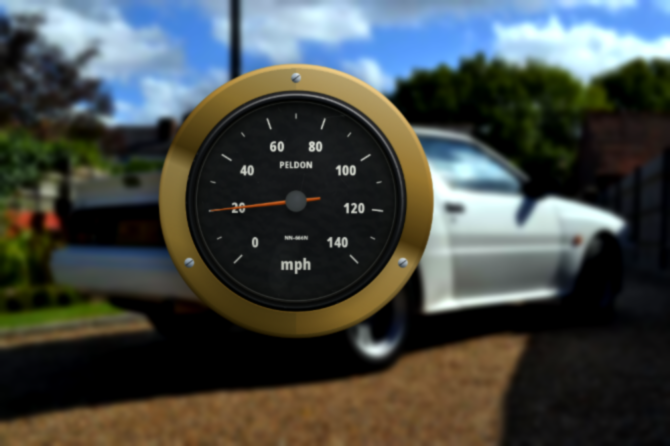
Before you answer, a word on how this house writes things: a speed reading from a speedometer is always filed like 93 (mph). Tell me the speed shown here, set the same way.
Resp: 20 (mph)
